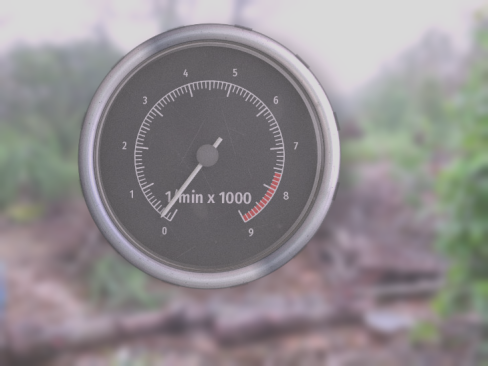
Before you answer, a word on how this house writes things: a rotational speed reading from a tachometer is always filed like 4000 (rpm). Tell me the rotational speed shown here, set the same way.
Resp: 200 (rpm)
